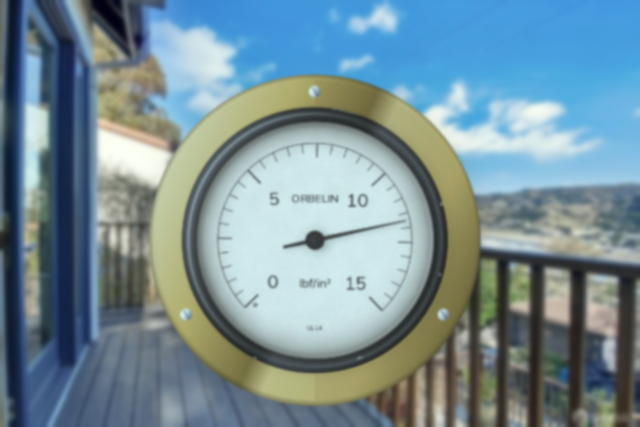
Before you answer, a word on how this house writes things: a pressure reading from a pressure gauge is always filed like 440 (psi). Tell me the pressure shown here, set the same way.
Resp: 11.75 (psi)
